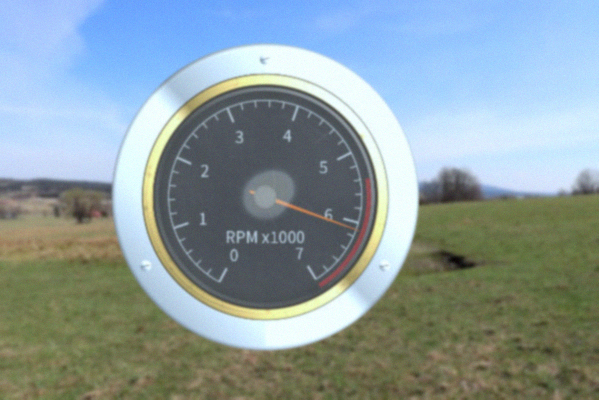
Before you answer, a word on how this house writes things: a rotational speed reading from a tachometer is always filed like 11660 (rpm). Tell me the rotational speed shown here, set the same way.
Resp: 6100 (rpm)
